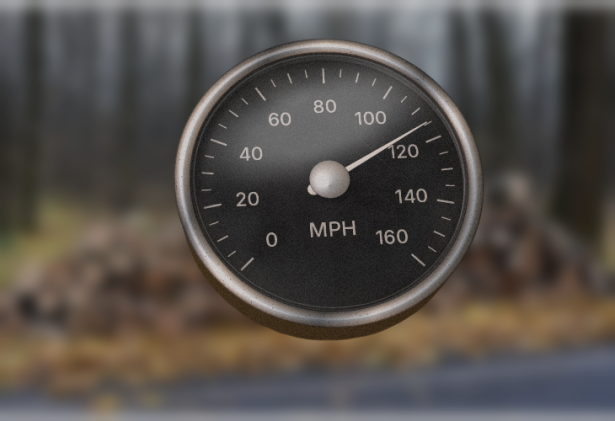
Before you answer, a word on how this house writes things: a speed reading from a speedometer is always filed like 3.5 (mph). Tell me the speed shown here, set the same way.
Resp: 115 (mph)
